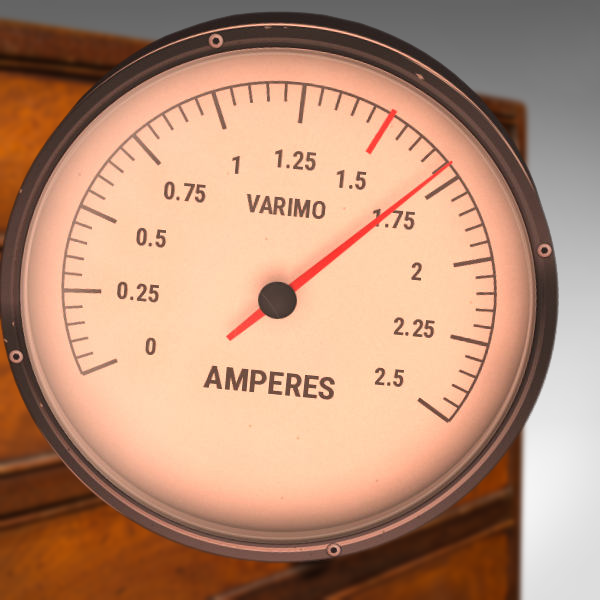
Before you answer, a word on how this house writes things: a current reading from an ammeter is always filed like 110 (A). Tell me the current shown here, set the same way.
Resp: 1.7 (A)
